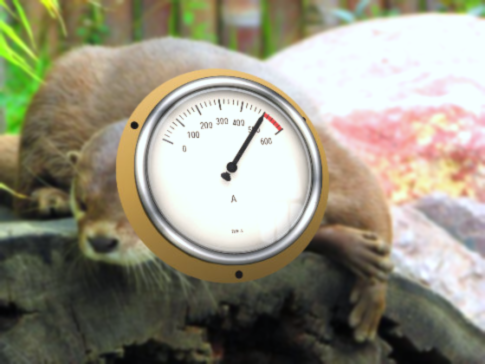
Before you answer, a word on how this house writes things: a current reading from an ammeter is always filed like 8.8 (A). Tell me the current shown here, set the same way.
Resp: 500 (A)
